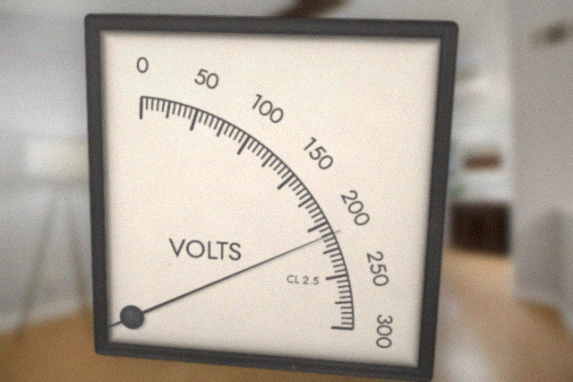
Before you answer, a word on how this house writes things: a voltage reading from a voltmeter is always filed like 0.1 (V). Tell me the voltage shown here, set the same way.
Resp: 210 (V)
